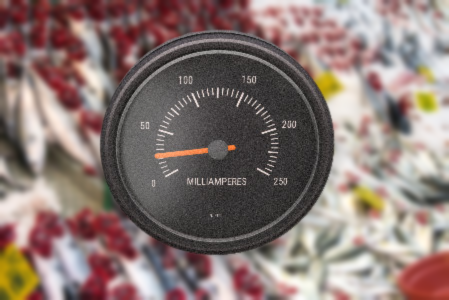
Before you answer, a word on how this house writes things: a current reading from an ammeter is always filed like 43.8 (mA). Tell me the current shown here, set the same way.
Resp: 25 (mA)
